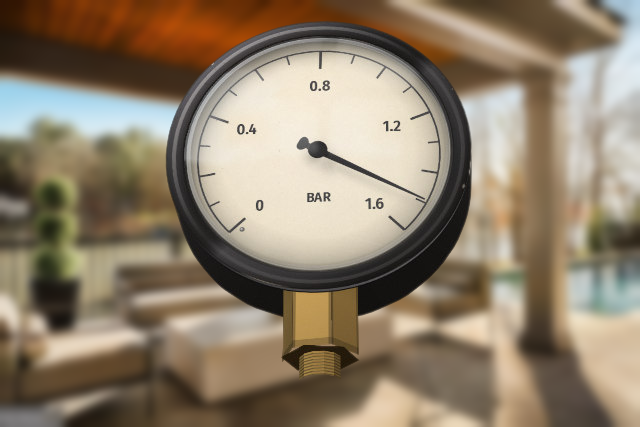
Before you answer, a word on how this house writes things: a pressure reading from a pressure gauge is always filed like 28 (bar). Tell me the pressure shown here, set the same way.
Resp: 1.5 (bar)
